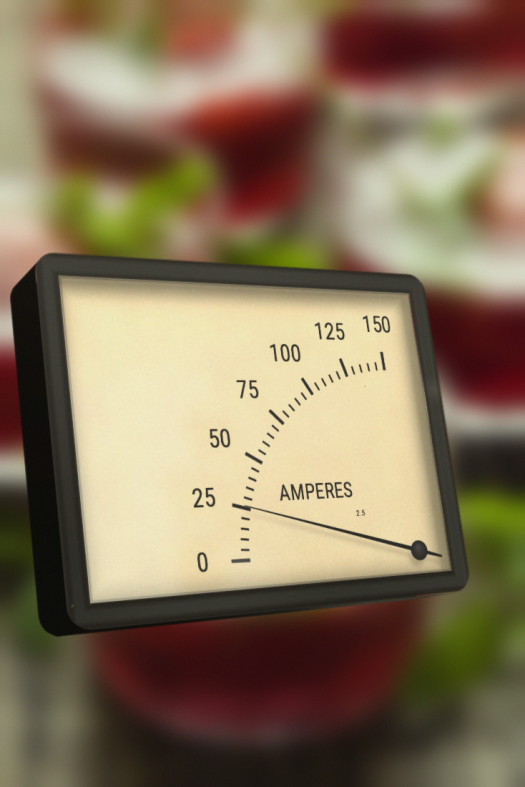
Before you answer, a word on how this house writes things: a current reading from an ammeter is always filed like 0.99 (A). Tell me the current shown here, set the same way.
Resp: 25 (A)
